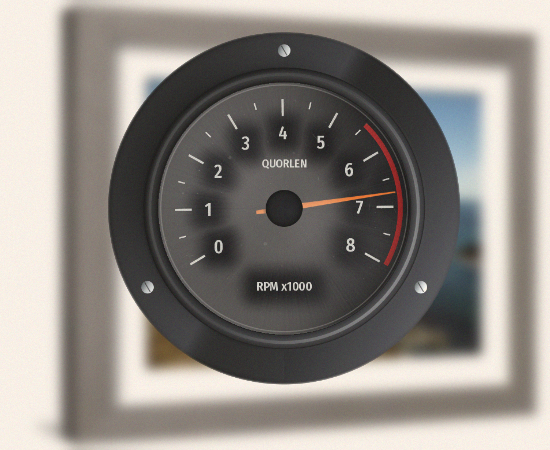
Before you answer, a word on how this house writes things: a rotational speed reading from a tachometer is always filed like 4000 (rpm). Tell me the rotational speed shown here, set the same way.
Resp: 6750 (rpm)
